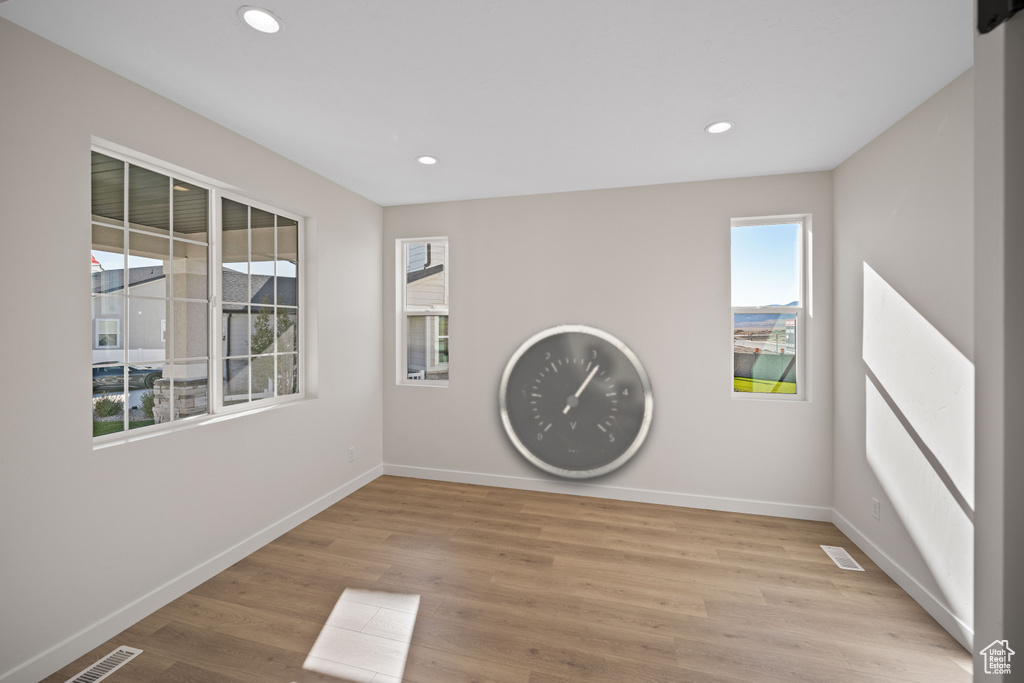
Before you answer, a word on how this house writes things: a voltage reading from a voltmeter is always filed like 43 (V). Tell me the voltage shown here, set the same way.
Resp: 3.2 (V)
